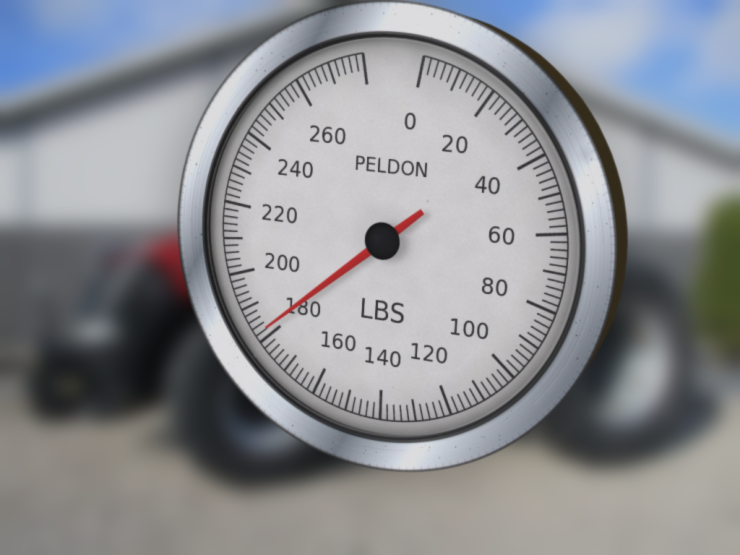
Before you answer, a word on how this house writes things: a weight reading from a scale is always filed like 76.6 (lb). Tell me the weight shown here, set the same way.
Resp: 182 (lb)
